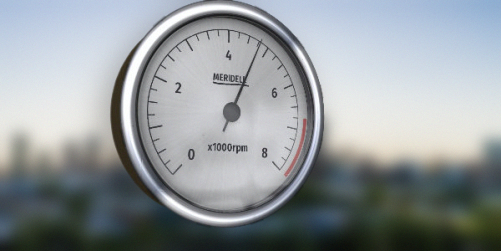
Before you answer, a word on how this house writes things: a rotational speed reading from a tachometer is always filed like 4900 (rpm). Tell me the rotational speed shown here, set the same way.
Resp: 4750 (rpm)
